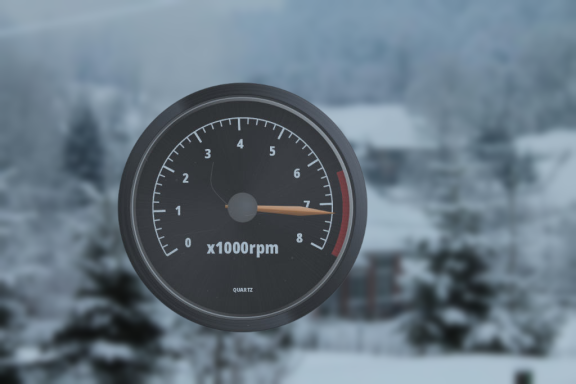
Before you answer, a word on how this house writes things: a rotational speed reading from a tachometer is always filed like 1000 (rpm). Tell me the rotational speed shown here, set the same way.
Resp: 7200 (rpm)
